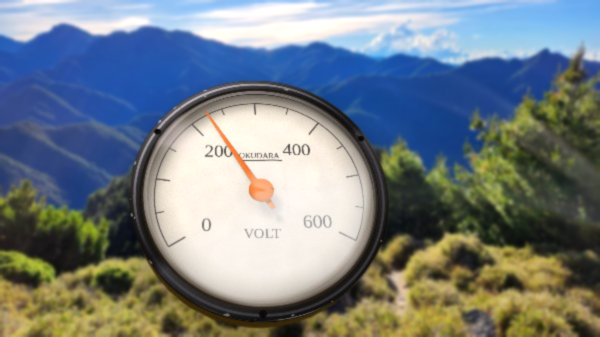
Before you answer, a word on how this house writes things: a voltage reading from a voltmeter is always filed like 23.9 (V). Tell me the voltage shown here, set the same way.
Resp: 225 (V)
